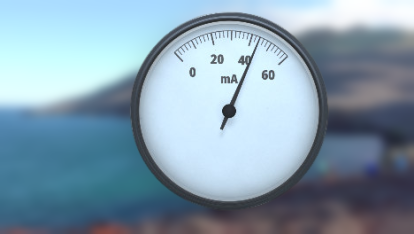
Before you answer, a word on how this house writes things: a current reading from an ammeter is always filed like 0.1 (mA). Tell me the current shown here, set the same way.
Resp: 44 (mA)
